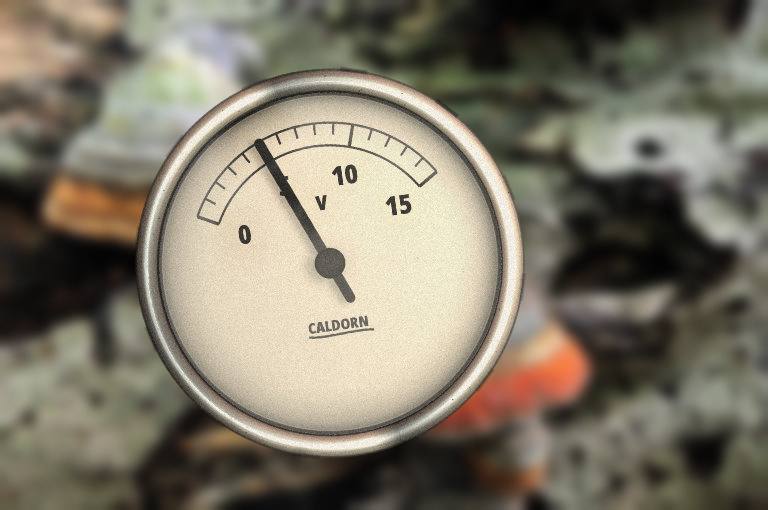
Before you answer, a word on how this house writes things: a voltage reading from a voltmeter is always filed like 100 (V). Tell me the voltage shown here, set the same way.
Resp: 5 (V)
